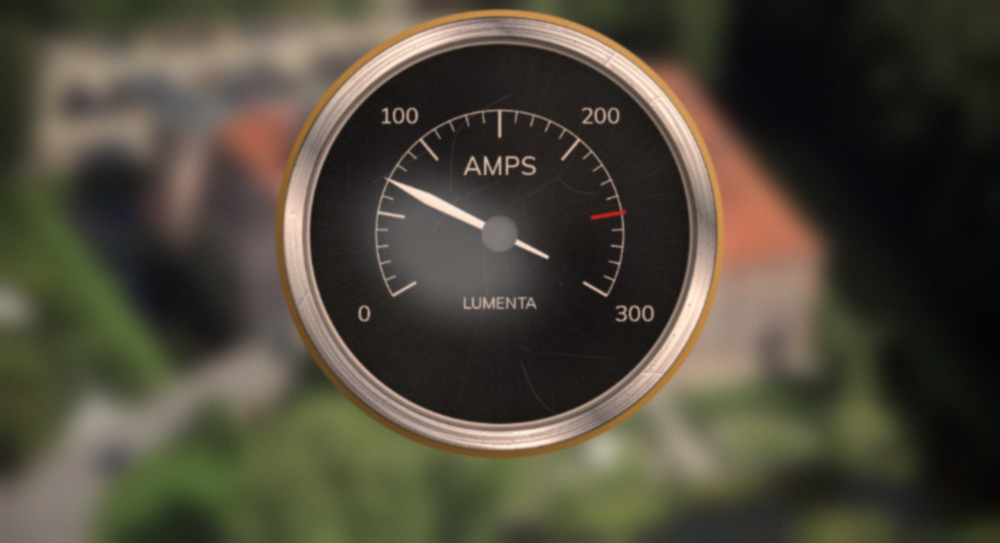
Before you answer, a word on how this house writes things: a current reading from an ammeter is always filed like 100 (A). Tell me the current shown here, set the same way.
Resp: 70 (A)
